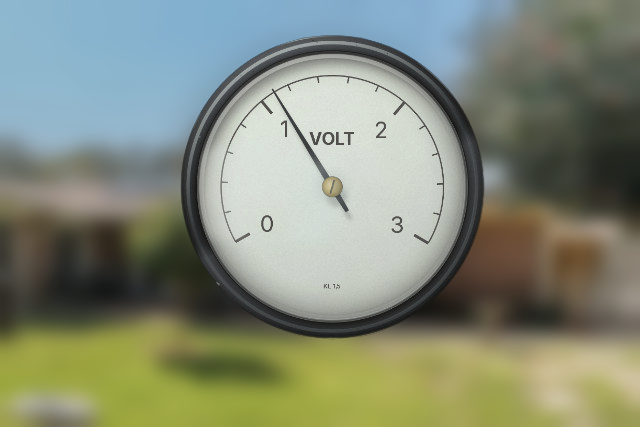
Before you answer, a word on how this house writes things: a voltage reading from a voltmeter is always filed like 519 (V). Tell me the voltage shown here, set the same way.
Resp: 1.1 (V)
